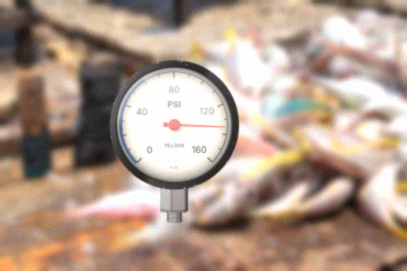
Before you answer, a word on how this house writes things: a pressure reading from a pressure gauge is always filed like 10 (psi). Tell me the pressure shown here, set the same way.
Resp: 135 (psi)
